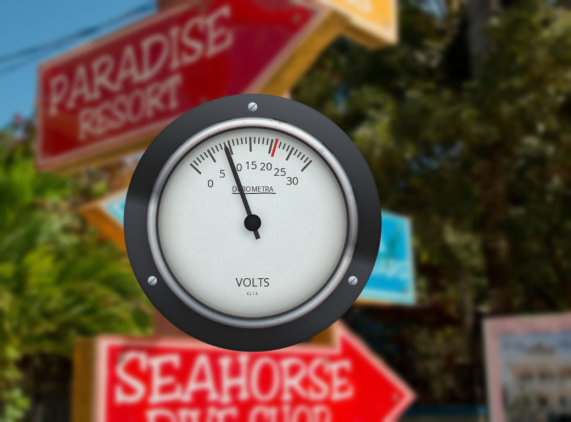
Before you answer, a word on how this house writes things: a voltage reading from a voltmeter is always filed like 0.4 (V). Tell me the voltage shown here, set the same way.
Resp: 9 (V)
